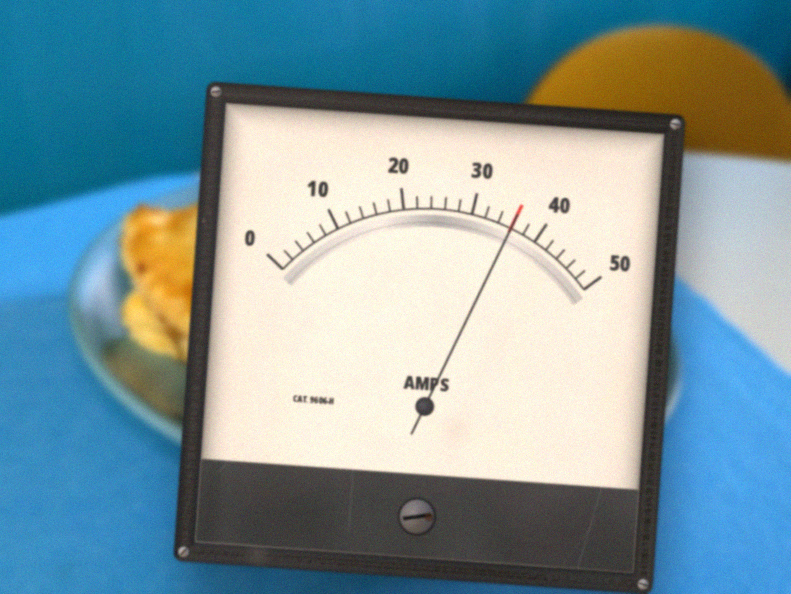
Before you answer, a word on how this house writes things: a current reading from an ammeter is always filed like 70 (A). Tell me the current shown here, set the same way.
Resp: 36 (A)
